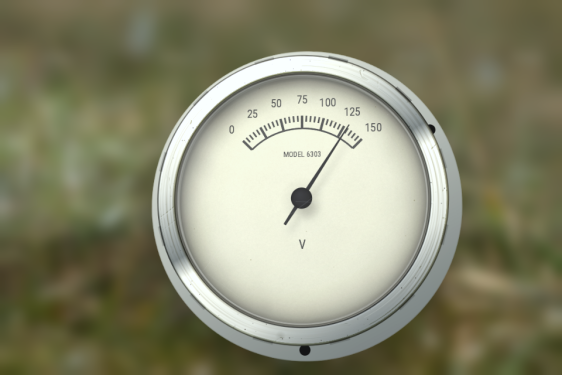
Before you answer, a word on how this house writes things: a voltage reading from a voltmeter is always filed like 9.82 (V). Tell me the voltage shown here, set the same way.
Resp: 130 (V)
